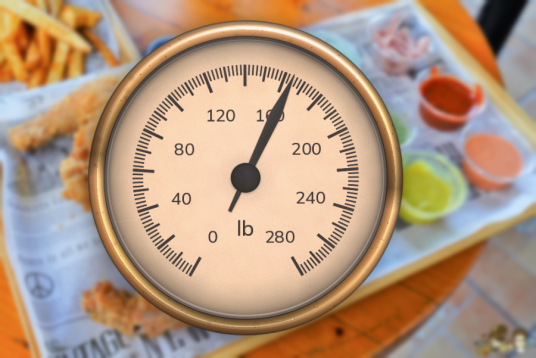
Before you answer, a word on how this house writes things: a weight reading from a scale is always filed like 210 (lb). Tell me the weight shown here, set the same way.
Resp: 164 (lb)
